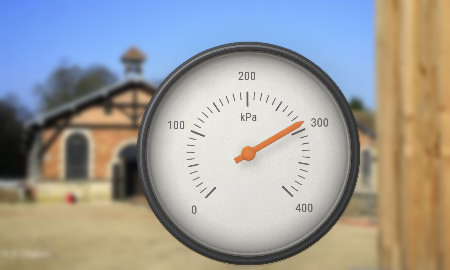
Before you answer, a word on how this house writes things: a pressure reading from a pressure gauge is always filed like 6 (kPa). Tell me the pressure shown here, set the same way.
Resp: 290 (kPa)
